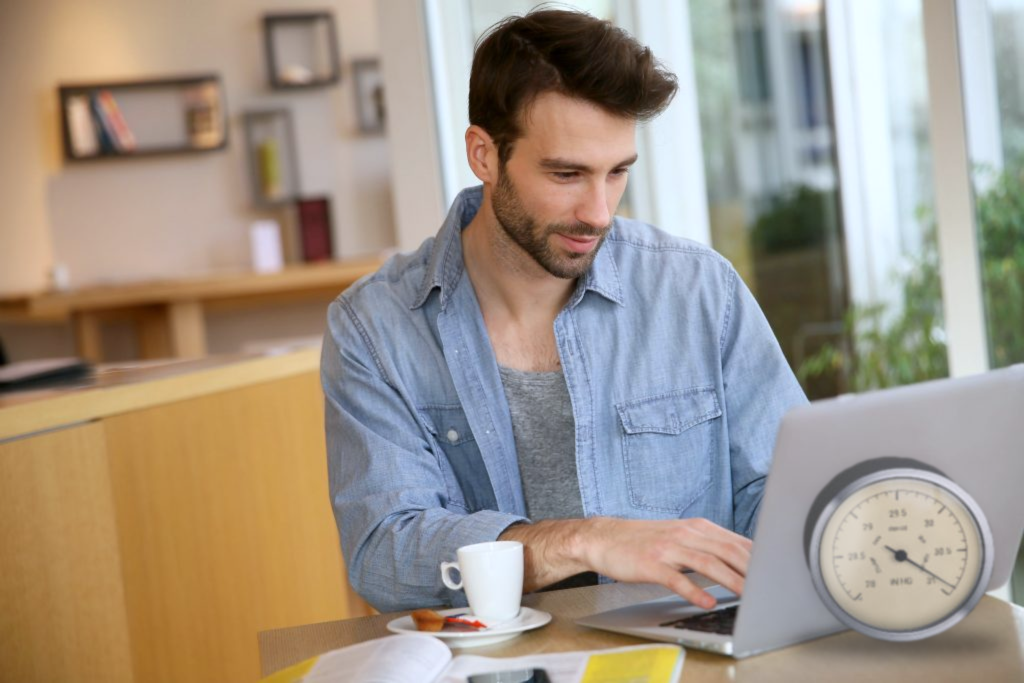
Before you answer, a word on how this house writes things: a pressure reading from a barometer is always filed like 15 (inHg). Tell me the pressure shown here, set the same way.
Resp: 30.9 (inHg)
